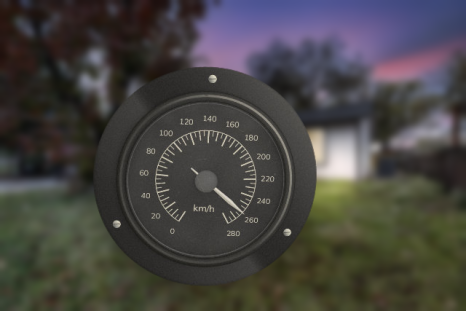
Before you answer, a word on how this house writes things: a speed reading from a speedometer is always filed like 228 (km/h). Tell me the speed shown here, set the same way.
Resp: 260 (km/h)
